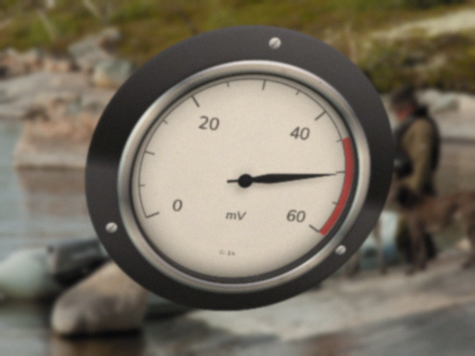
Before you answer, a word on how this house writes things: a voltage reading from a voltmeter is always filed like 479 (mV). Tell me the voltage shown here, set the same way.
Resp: 50 (mV)
